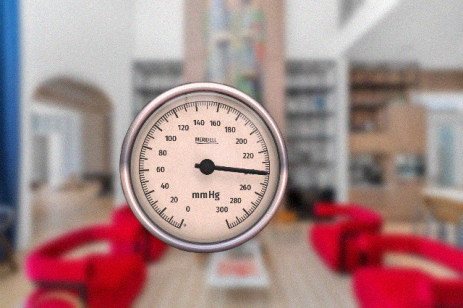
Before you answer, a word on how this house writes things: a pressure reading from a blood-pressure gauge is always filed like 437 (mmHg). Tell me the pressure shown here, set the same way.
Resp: 240 (mmHg)
